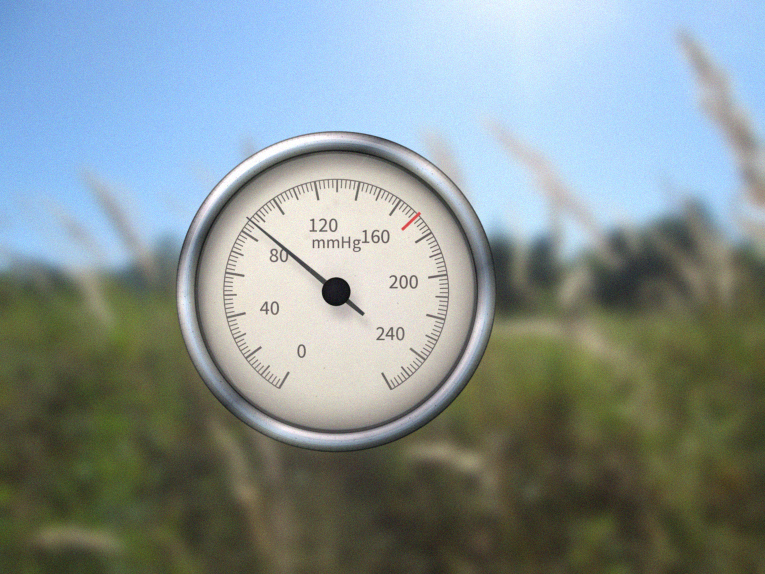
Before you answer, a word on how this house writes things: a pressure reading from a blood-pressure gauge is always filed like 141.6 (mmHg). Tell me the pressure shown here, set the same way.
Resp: 86 (mmHg)
